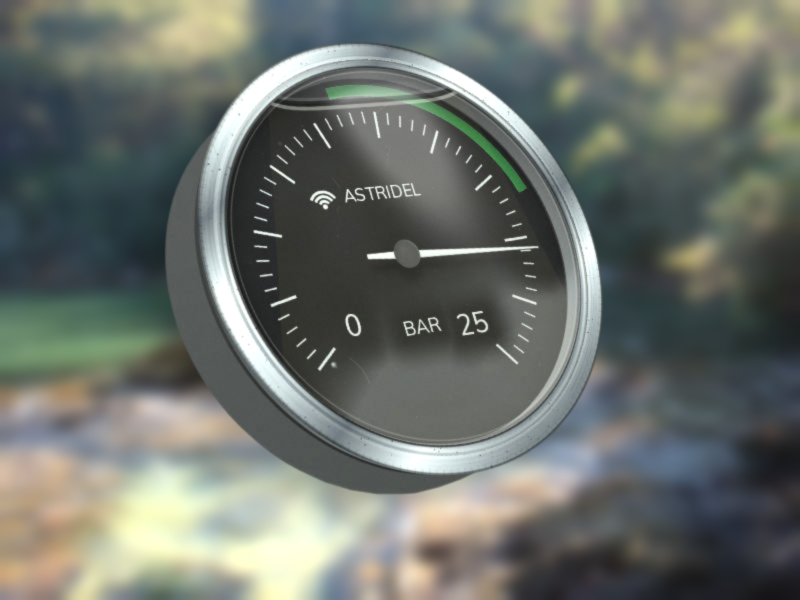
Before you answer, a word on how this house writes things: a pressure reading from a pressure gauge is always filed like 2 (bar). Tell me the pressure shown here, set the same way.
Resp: 20.5 (bar)
